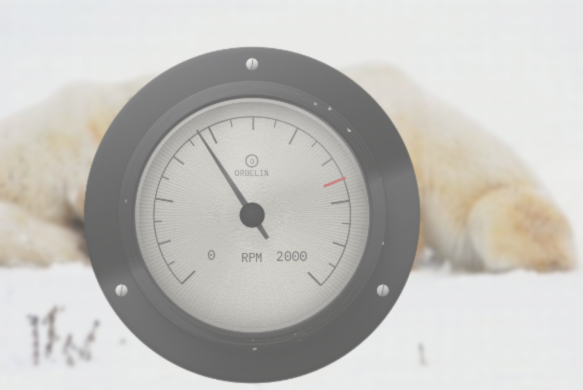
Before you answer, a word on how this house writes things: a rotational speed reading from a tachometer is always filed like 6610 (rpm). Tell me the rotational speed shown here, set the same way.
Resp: 750 (rpm)
